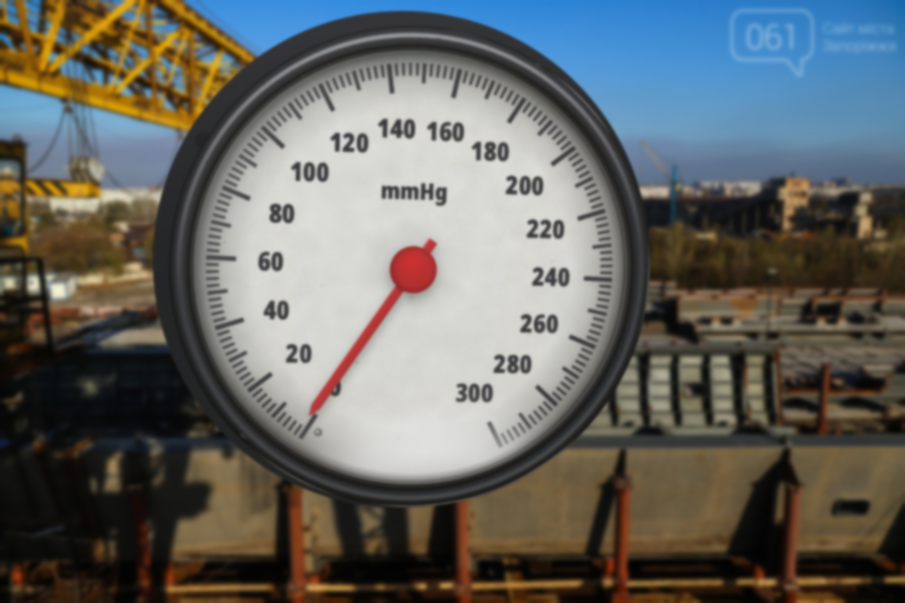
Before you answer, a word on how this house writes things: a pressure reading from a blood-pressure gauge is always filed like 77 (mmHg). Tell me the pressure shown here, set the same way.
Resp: 2 (mmHg)
